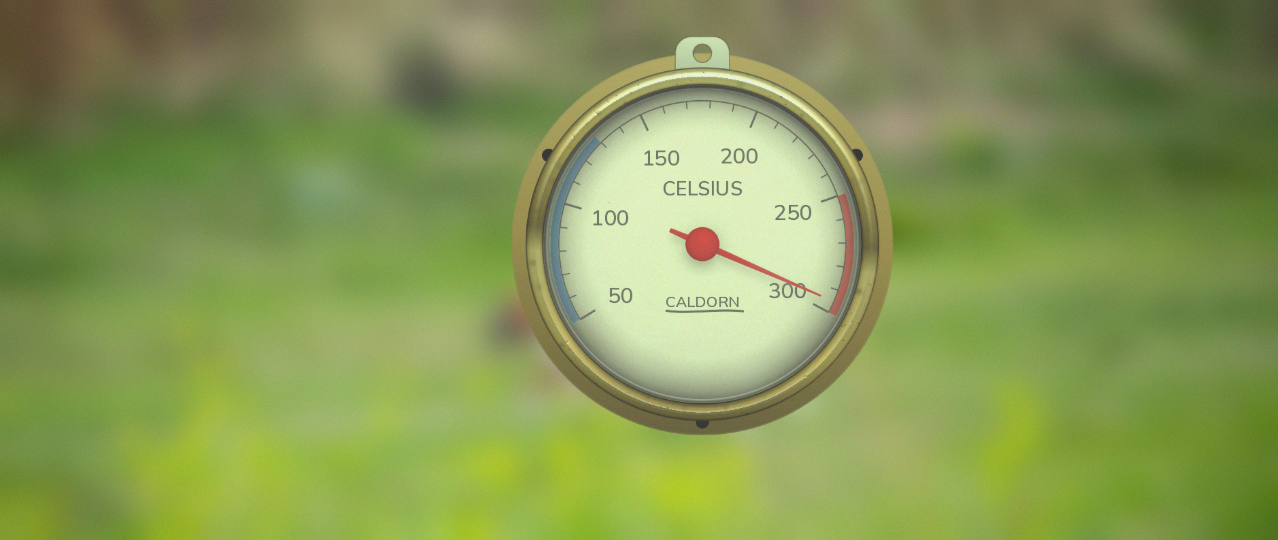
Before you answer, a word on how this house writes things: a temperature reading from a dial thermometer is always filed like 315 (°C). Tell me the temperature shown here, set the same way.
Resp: 295 (°C)
